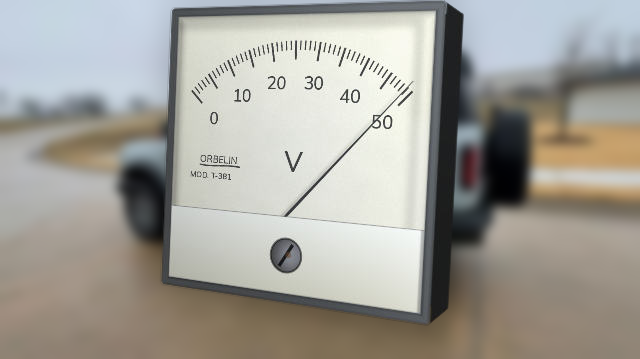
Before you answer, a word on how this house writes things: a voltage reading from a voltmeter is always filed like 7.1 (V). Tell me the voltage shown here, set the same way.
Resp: 49 (V)
